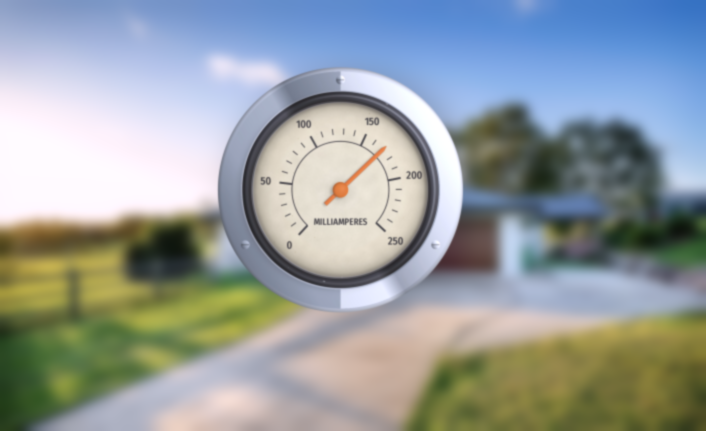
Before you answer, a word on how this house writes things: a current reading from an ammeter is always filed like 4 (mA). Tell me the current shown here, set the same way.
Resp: 170 (mA)
